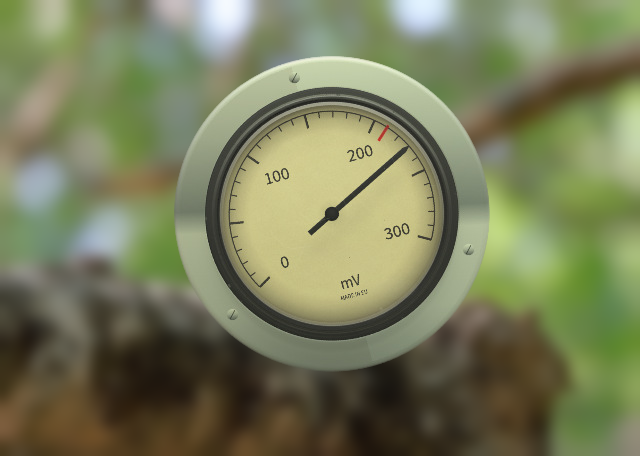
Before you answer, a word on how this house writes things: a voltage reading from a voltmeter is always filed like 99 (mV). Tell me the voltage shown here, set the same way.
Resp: 230 (mV)
